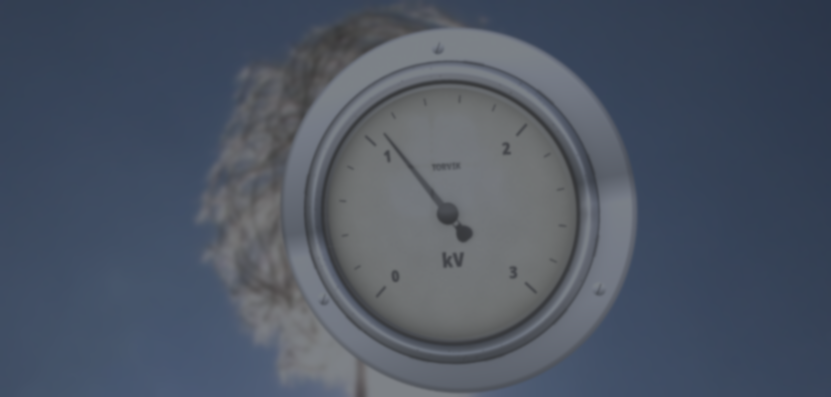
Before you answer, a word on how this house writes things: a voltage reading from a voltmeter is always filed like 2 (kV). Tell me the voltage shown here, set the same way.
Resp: 1.1 (kV)
